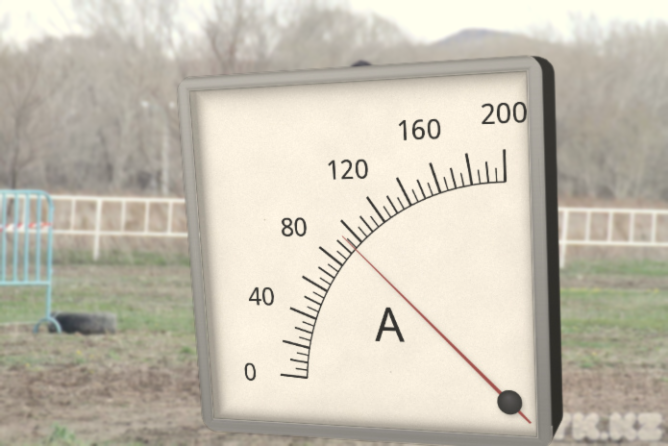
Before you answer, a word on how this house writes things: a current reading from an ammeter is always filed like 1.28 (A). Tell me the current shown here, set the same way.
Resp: 95 (A)
